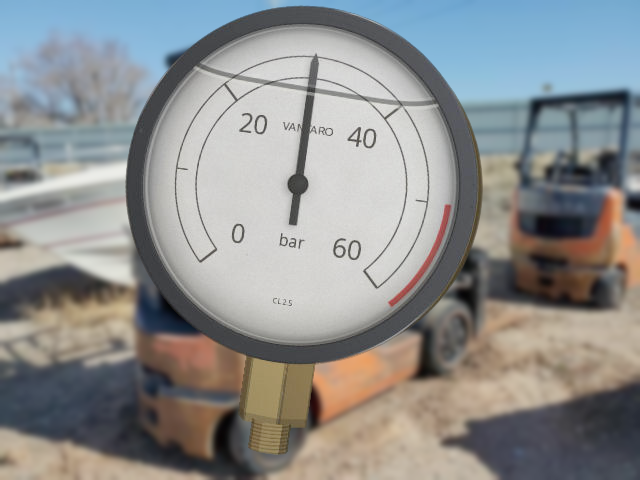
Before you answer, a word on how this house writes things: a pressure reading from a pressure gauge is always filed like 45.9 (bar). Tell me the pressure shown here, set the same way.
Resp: 30 (bar)
